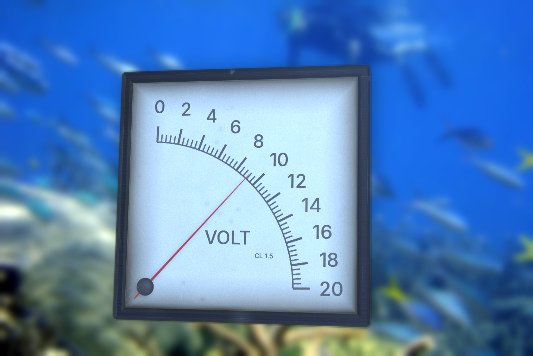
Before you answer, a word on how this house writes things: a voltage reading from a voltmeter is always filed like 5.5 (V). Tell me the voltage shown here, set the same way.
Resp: 9.2 (V)
